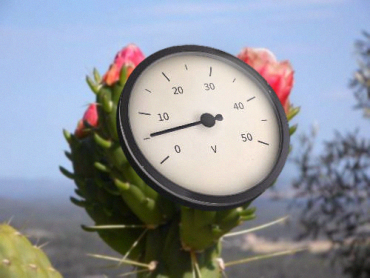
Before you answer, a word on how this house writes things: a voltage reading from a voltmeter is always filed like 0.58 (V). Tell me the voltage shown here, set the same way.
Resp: 5 (V)
